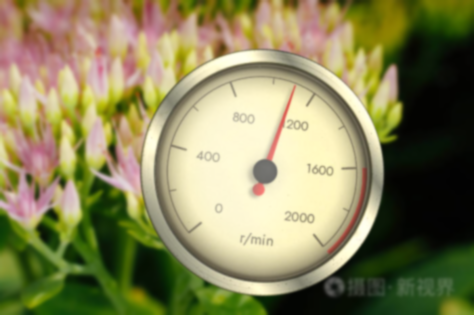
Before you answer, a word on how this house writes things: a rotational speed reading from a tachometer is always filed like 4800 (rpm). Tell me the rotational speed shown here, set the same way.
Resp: 1100 (rpm)
